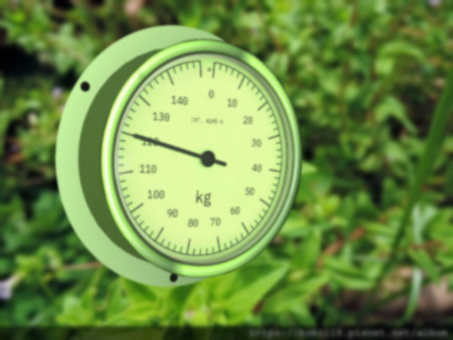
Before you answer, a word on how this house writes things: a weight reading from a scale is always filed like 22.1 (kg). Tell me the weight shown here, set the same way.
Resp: 120 (kg)
